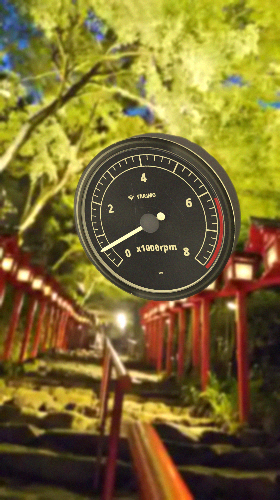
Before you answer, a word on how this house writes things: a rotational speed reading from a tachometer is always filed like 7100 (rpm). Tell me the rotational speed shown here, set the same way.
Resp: 600 (rpm)
